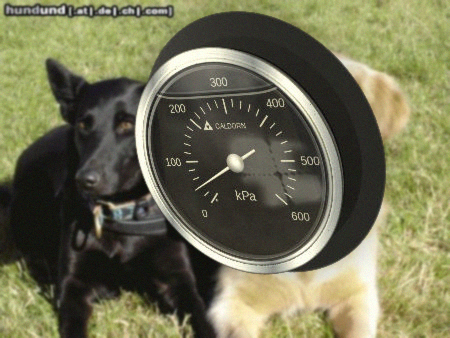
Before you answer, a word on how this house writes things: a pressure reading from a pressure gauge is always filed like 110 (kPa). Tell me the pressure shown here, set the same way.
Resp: 40 (kPa)
